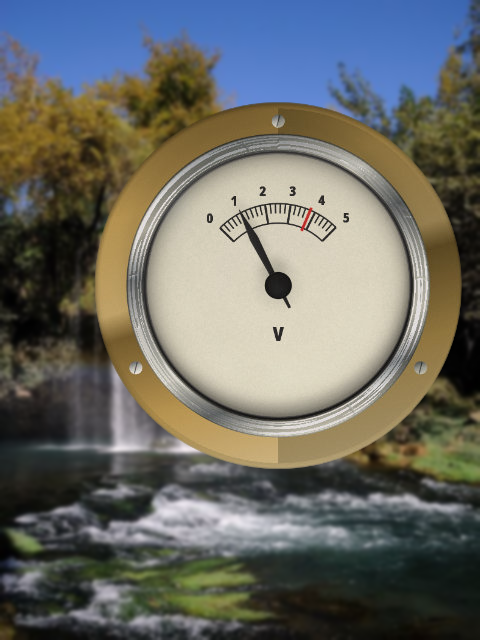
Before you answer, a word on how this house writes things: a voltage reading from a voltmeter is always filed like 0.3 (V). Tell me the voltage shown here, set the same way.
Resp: 1 (V)
